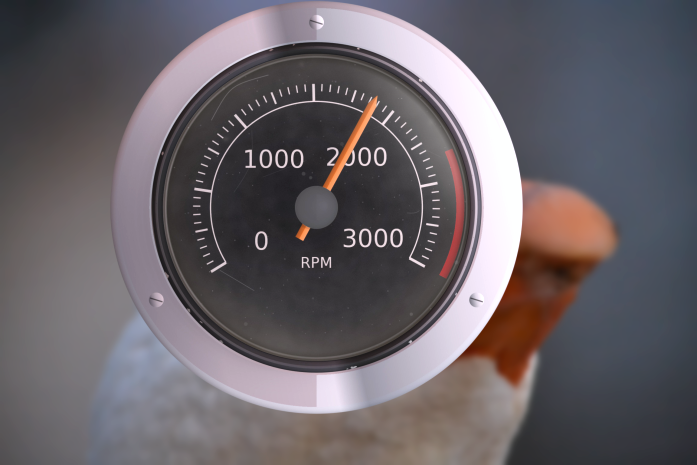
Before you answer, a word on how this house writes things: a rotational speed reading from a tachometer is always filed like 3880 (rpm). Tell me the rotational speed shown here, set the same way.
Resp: 1875 (rpm)
